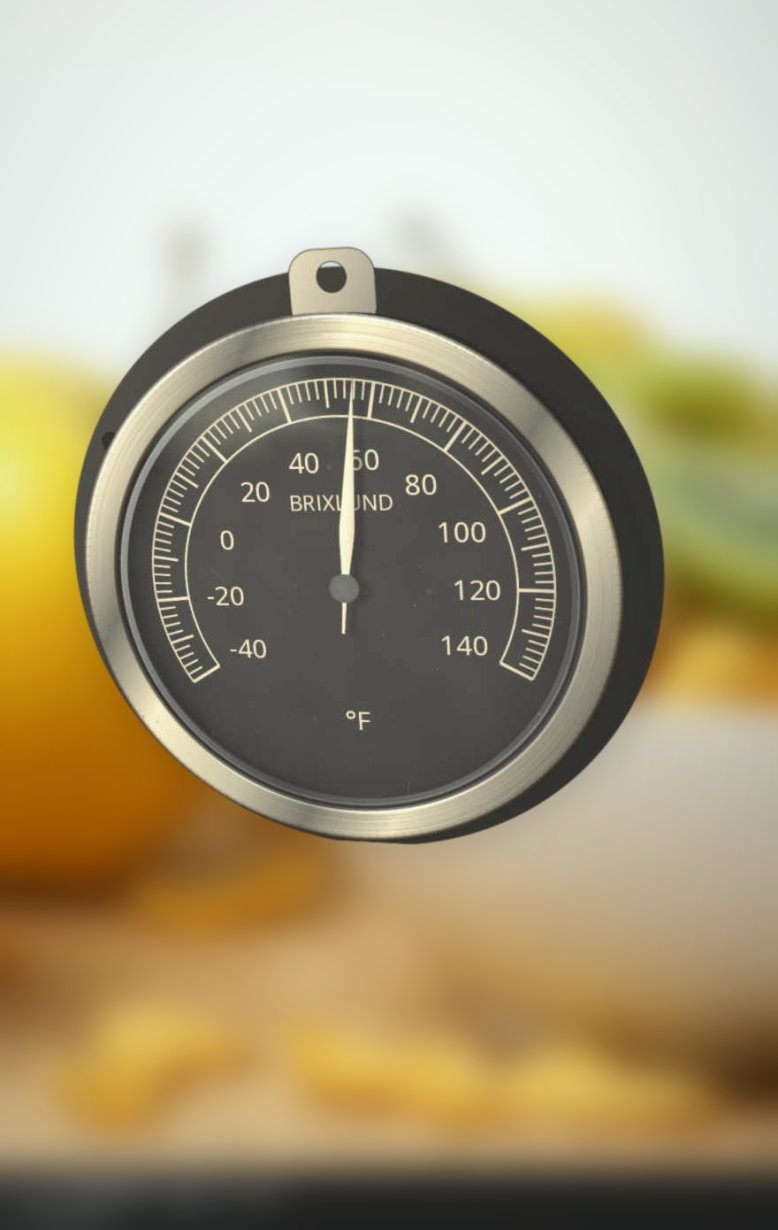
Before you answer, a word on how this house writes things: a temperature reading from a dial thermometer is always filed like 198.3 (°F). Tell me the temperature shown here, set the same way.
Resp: 56 (°F)
